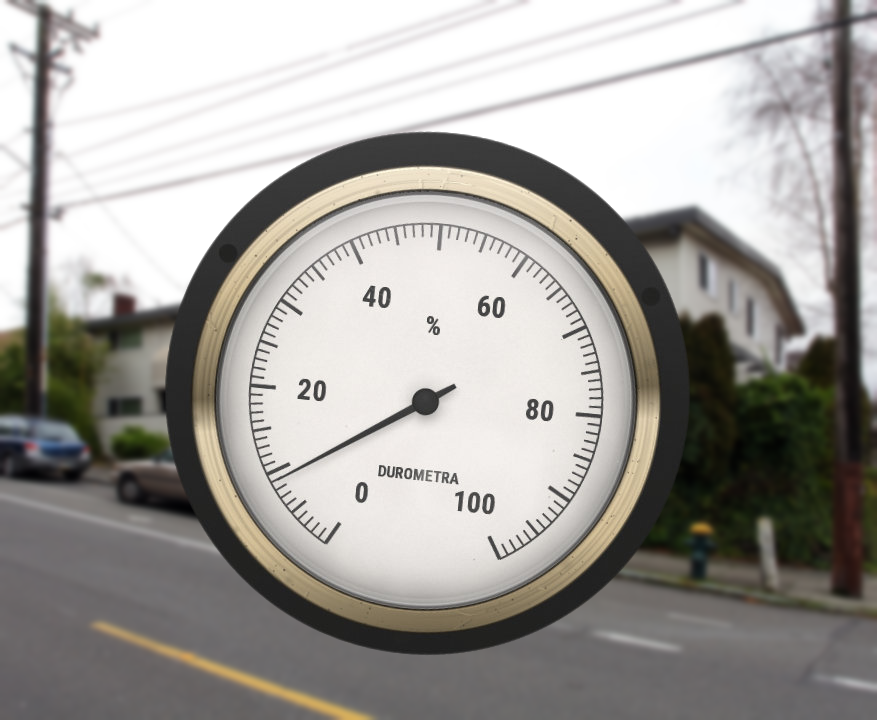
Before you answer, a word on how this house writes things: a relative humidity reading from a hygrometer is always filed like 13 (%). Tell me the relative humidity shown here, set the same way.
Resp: 9 (%)
